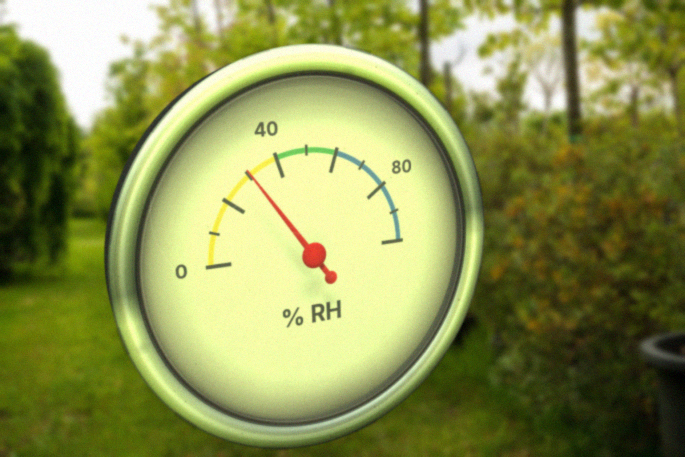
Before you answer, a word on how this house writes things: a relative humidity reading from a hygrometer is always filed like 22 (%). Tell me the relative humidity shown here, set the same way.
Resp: 30 (%)
